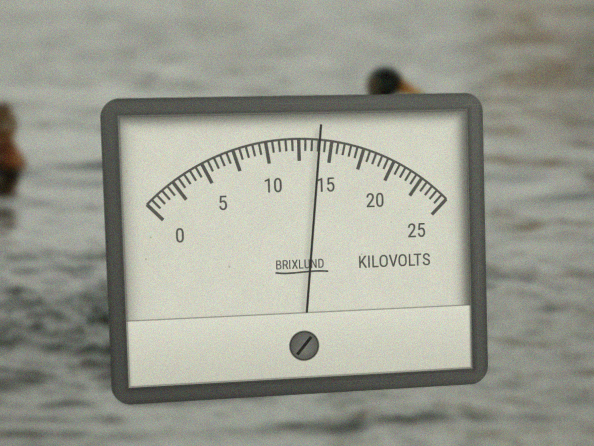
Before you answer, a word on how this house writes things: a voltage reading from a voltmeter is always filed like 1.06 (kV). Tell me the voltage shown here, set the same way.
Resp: 14 (kV)
